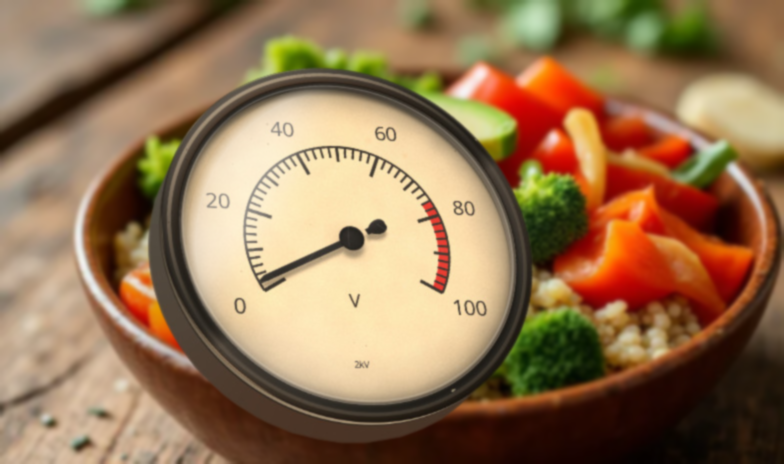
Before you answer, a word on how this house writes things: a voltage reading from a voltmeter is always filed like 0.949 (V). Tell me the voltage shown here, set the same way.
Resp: 2 (V)
